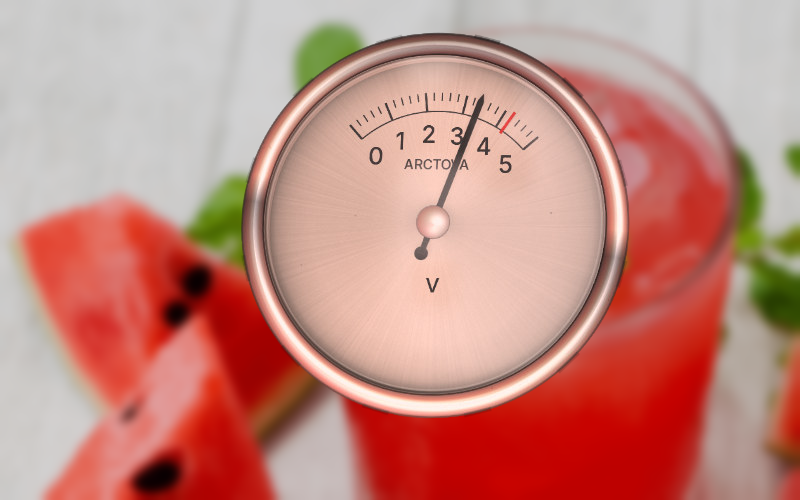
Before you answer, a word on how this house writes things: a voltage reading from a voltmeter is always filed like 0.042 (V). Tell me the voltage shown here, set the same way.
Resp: 3.4 (V)
